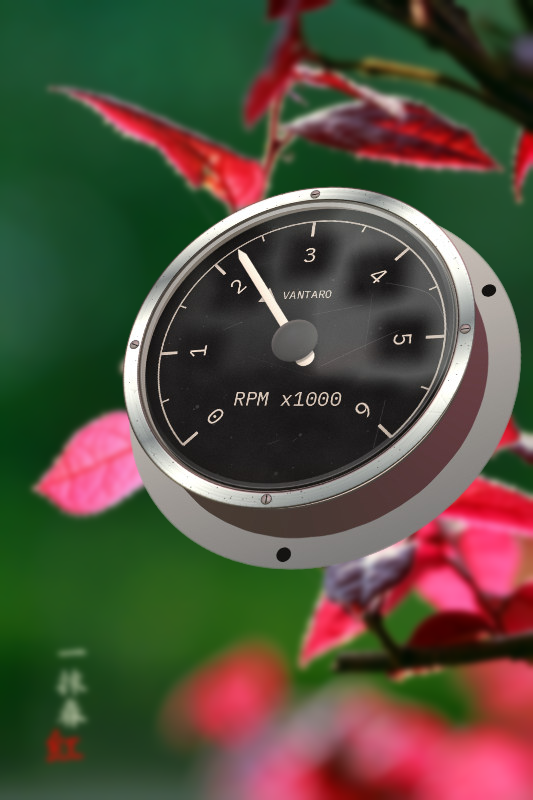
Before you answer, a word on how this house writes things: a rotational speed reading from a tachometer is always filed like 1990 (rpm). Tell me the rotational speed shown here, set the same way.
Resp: 2250 (rpm)
